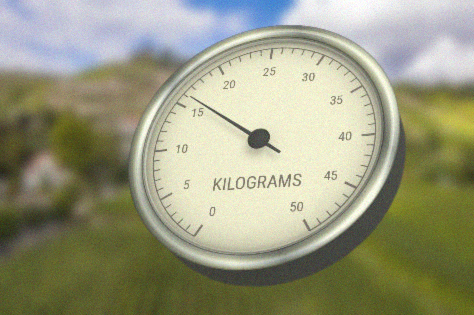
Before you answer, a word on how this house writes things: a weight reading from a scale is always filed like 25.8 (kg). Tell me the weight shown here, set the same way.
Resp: 16 (kg)
